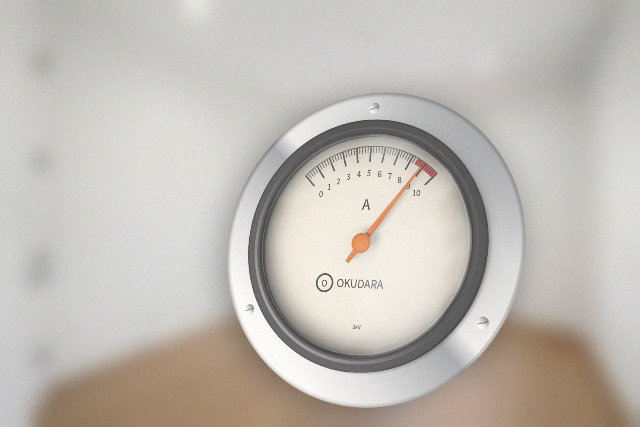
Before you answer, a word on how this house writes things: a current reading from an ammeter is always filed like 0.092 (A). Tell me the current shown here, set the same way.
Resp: 9 (A)
